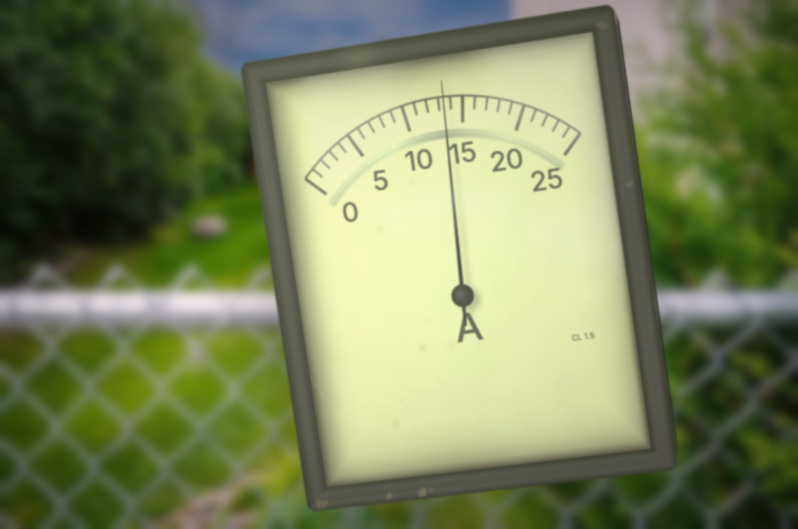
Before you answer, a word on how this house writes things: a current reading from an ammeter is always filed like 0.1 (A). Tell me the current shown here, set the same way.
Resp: 13.5 (A)
